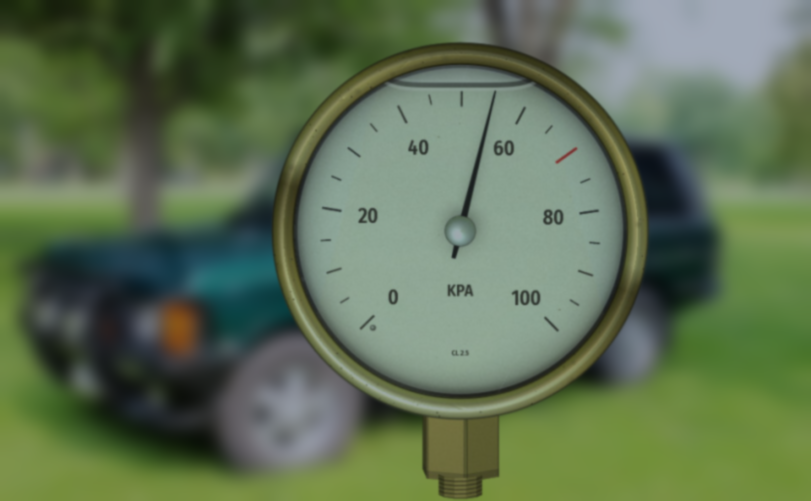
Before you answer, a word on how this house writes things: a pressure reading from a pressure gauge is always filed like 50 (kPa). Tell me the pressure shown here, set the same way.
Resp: 55 (kPa)
